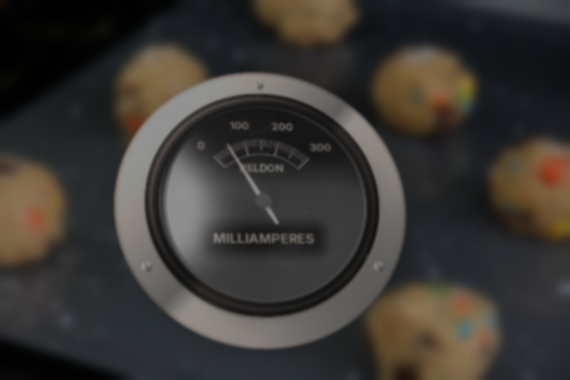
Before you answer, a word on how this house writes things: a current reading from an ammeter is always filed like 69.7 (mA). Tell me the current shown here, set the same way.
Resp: 50 (mA)
